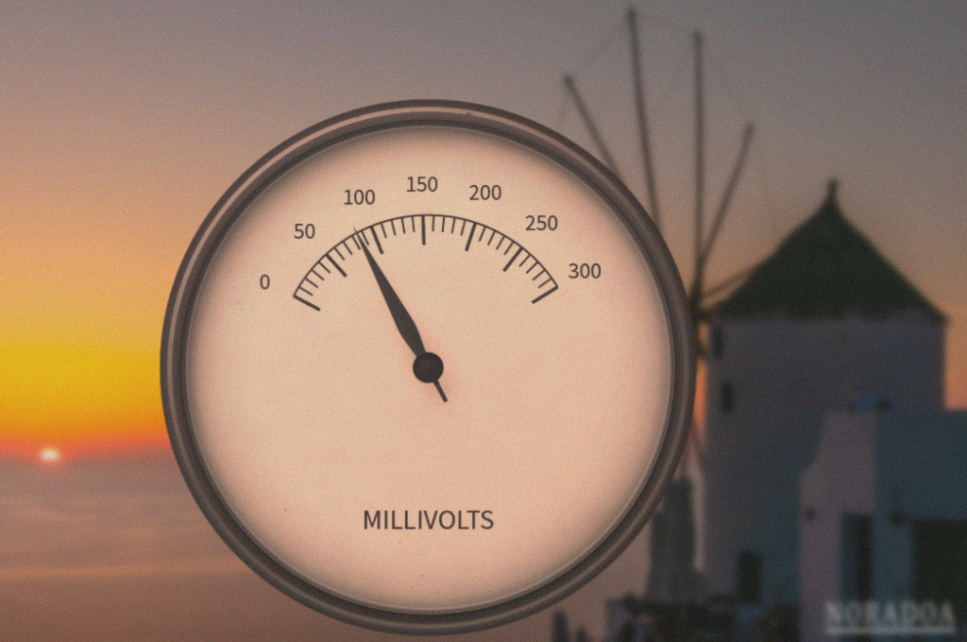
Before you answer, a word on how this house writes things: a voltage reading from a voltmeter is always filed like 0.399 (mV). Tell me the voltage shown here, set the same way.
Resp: 85 (mV)
